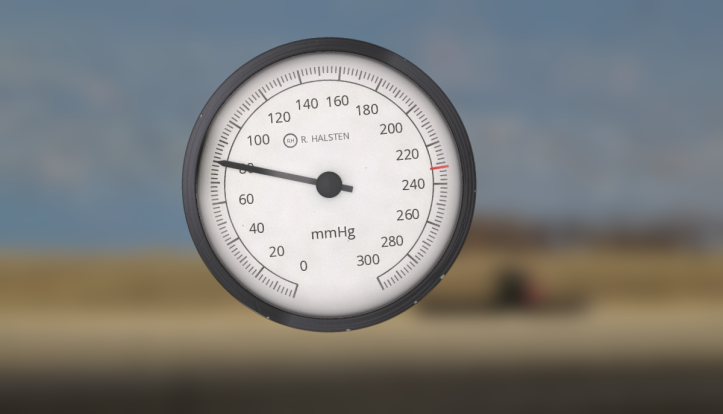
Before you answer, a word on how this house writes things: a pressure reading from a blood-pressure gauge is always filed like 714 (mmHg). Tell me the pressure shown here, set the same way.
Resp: 80 (mmHg)
